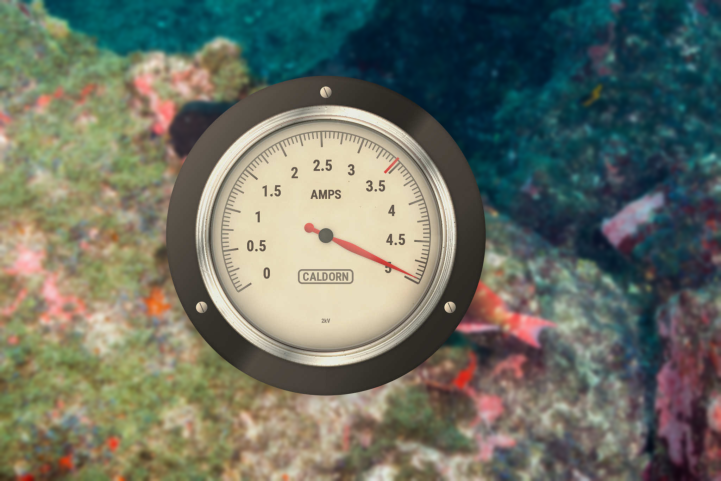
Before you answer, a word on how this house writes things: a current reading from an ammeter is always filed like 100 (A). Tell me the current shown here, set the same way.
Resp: 4.95 (A)
